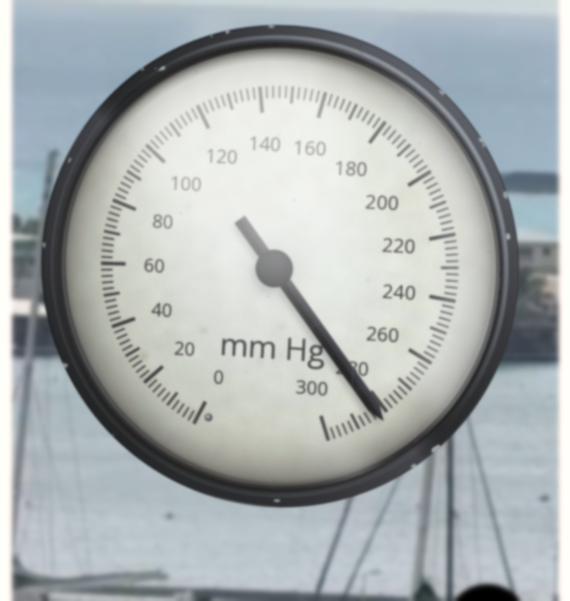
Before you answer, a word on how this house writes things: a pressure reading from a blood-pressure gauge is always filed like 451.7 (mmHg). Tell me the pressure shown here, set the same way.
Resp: 282 (mmHg)
